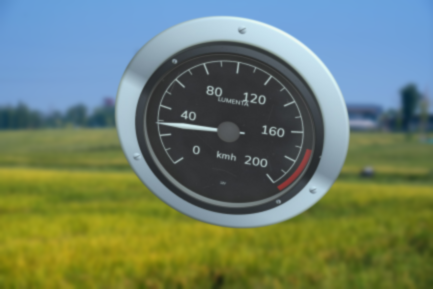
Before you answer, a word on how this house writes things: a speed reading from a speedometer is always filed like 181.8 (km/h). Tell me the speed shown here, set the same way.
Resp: 30 (km/h)
